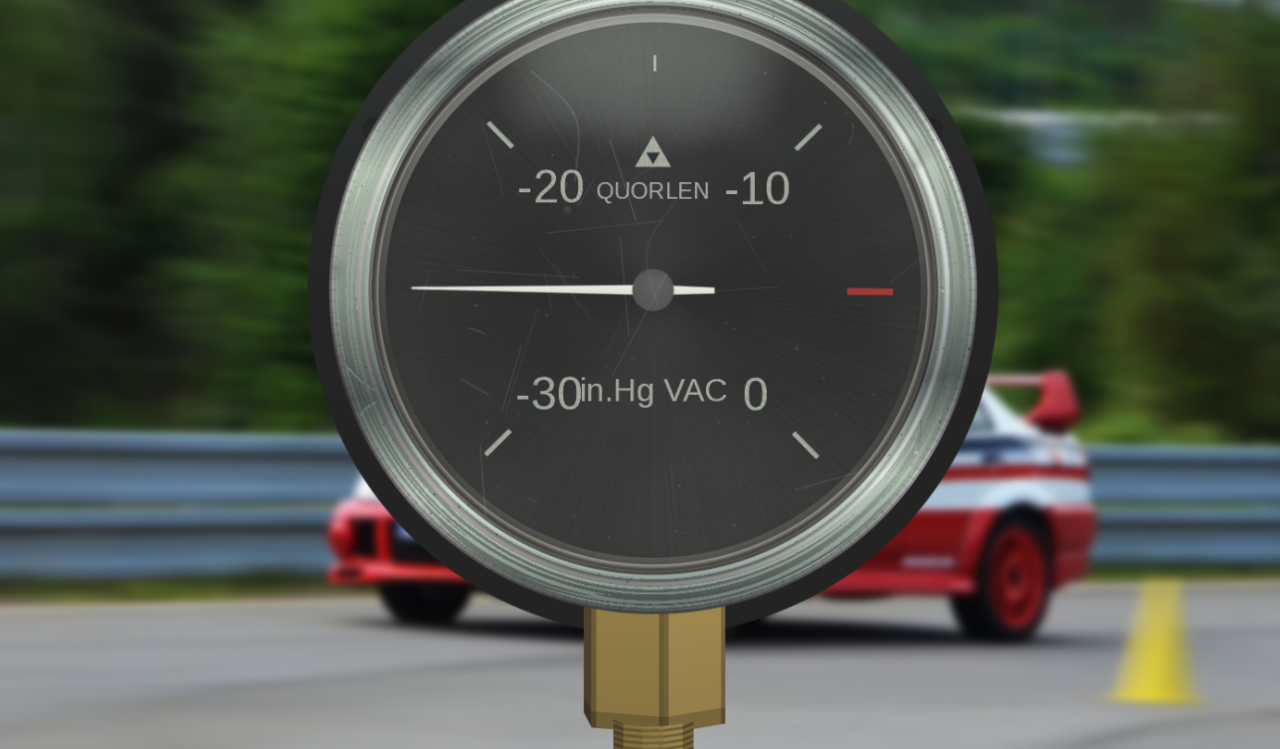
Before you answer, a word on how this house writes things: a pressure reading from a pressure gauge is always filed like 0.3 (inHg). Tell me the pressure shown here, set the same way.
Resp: -25 (inHg)
